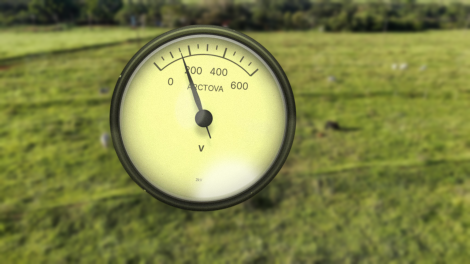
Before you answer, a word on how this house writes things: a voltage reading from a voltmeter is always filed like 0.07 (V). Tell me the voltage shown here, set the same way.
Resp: 150 (V)
